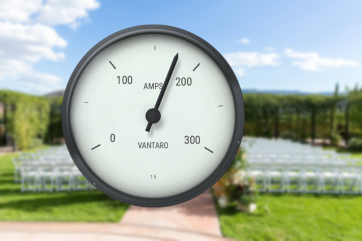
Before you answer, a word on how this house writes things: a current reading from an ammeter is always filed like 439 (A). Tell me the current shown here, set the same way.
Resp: 175 (A)
